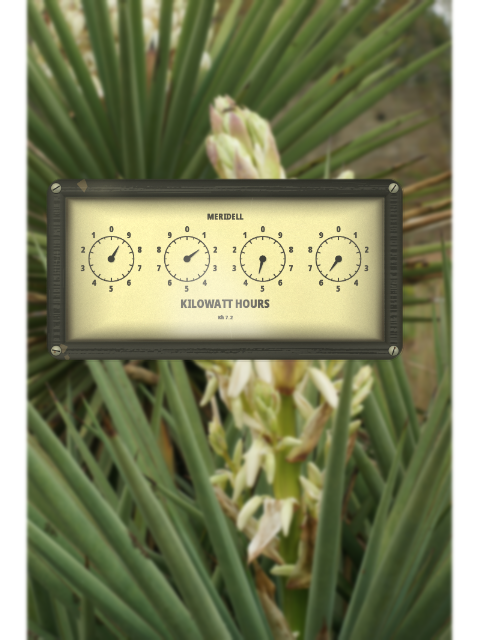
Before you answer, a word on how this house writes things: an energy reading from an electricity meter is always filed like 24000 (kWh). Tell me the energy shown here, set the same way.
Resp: 9146 (kWh)
